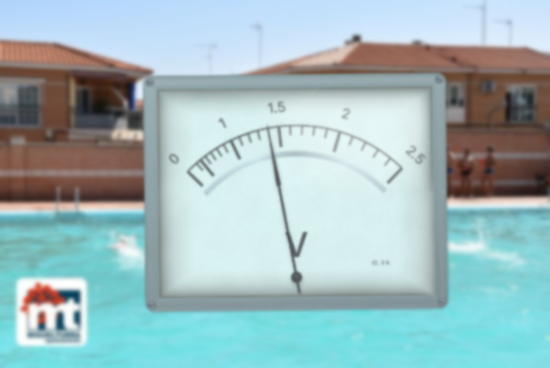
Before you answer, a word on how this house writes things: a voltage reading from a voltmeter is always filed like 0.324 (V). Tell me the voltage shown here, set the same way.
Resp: 1.4 (V)
